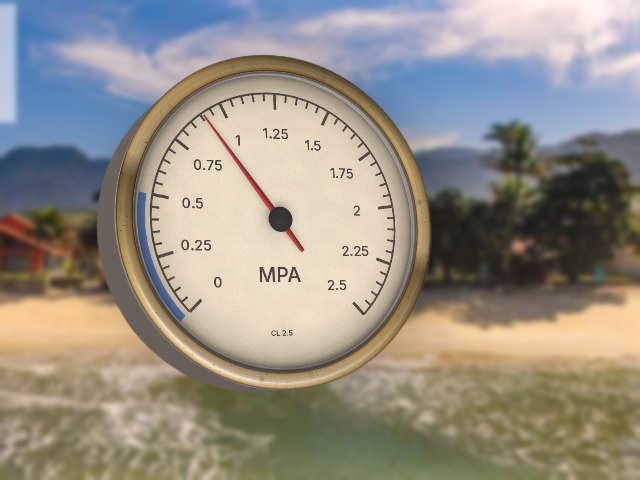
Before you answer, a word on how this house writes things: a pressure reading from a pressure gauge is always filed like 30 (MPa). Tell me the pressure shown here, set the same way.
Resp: 0.9 (MPa)
